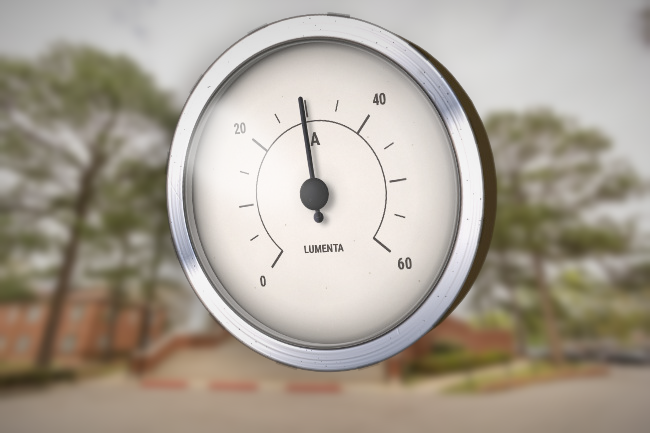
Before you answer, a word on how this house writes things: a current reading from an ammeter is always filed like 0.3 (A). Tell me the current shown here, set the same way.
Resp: 30 (A)
